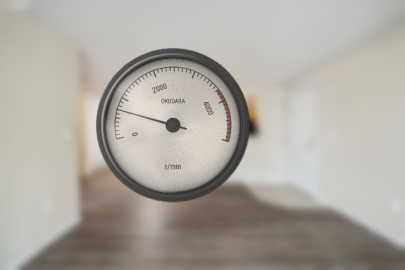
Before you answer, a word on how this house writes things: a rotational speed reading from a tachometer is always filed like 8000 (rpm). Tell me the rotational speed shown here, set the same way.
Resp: 700 (rpm)
